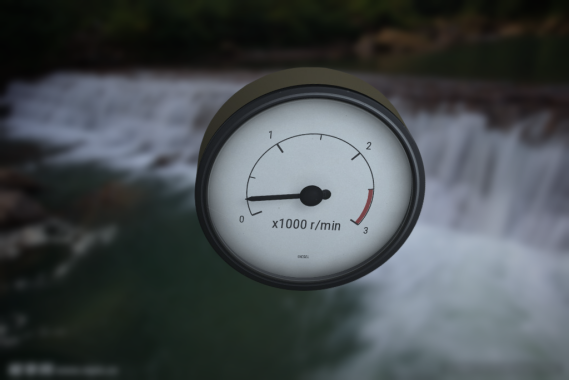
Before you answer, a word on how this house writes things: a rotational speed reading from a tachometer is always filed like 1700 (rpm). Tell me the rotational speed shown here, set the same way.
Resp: 250 (rpm)
